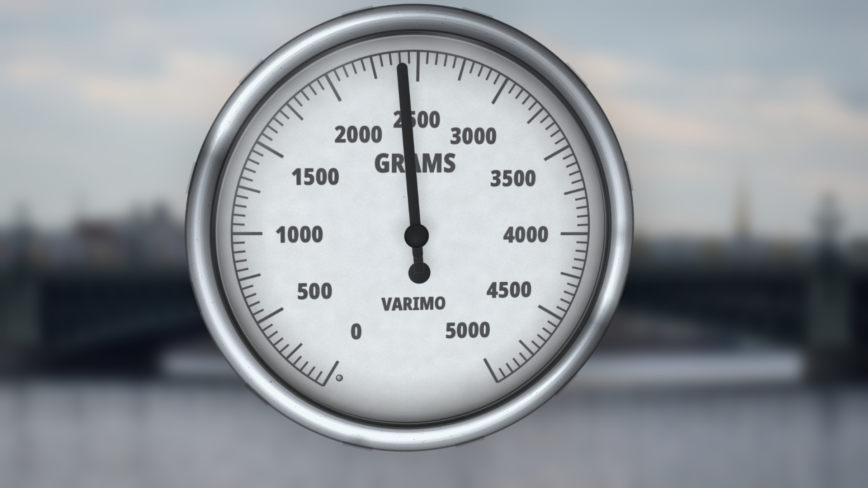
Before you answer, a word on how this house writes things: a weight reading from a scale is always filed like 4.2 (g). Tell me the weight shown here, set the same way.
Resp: 2400 (g)
